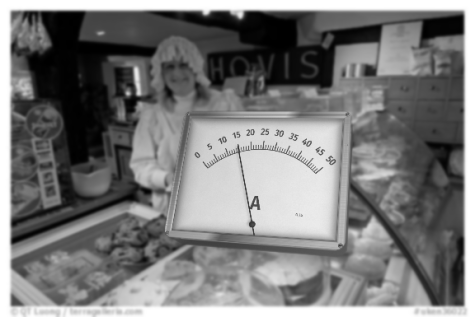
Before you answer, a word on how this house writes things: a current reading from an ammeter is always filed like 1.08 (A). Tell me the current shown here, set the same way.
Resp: 15 (A)
